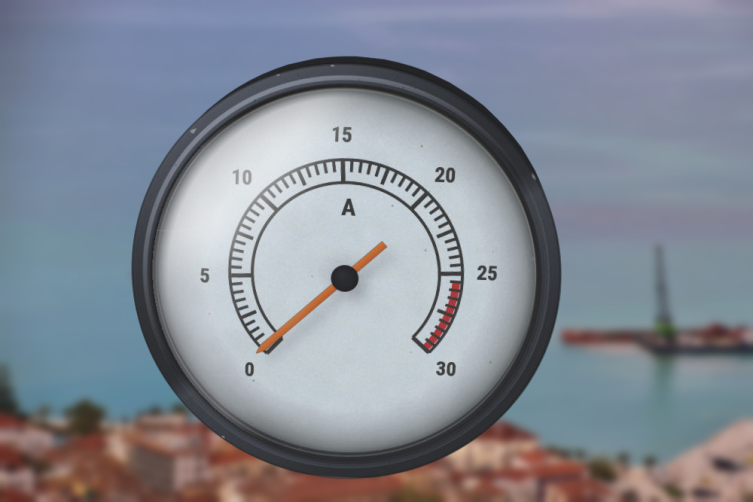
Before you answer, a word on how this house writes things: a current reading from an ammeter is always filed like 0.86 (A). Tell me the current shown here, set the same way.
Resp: 0.5 (A)
